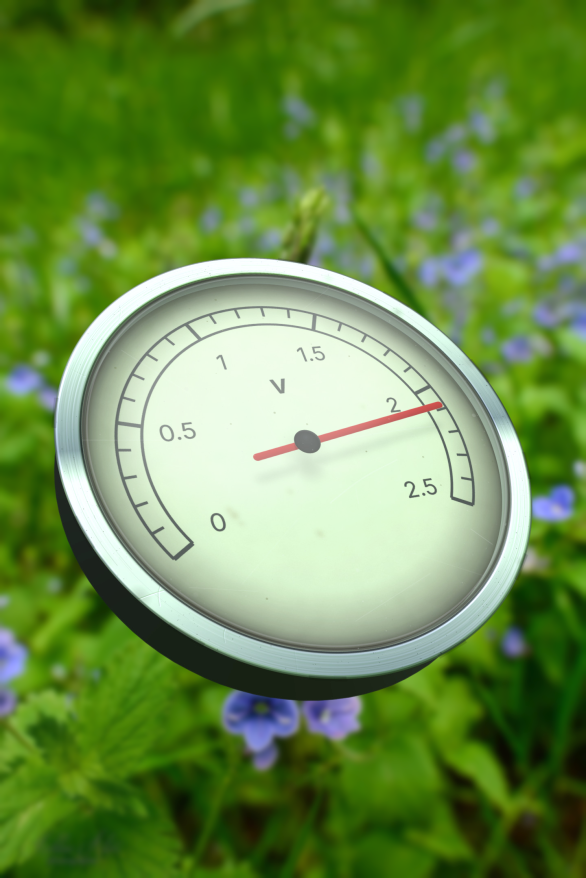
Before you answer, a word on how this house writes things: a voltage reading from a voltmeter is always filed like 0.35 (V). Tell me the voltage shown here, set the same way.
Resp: 2.1 (V)
